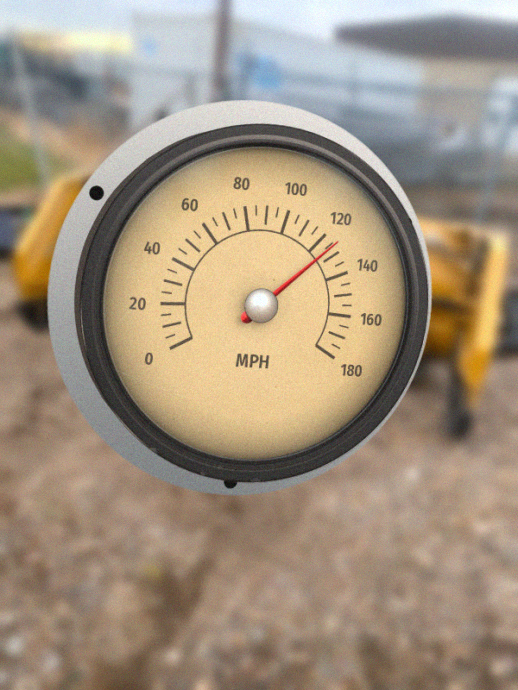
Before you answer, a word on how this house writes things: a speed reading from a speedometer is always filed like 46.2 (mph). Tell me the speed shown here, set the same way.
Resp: 125 (mph)
